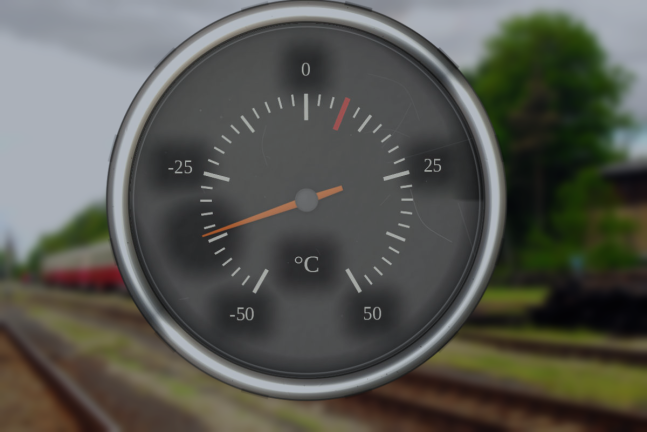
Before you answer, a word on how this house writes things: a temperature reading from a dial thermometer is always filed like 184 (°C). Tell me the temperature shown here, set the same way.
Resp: -36.25 (°C)
